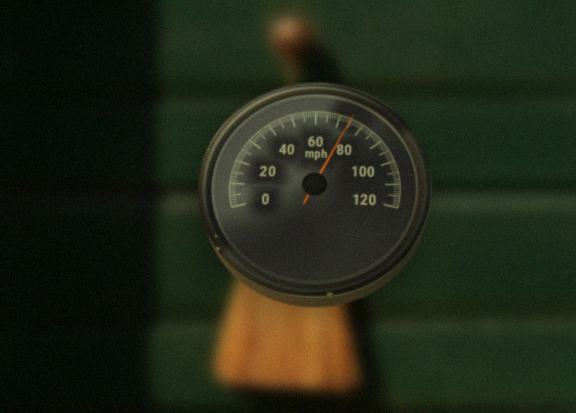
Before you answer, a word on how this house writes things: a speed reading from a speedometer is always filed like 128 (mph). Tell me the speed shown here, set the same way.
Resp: 75 (mph)
